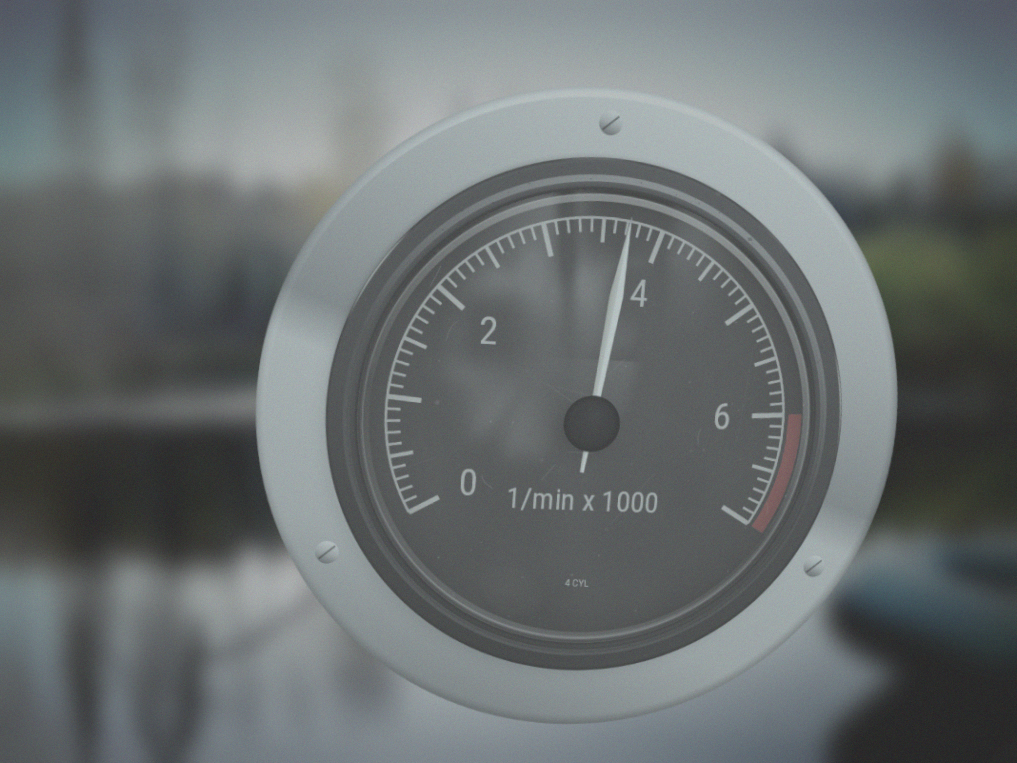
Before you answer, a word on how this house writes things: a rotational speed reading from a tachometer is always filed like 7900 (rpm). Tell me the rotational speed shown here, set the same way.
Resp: 3700 (rpm)
